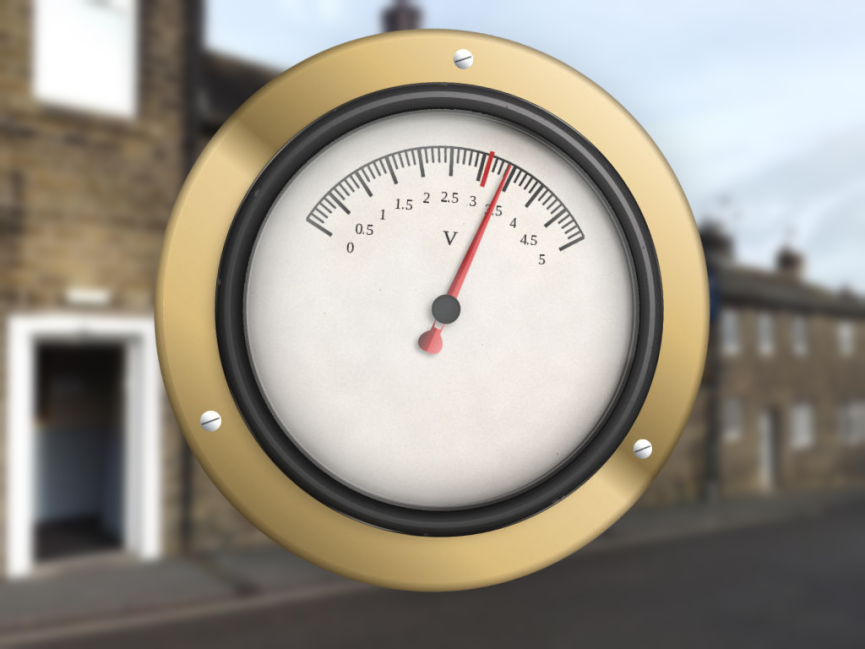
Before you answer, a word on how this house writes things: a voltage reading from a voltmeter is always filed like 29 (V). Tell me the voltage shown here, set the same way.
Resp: 3.4 (V)
